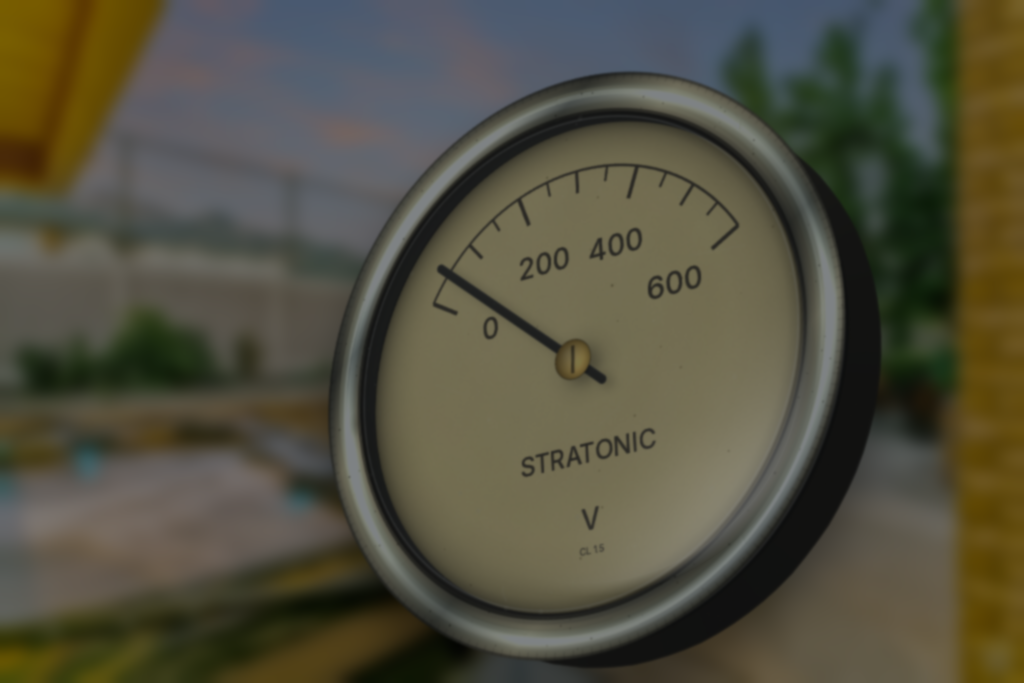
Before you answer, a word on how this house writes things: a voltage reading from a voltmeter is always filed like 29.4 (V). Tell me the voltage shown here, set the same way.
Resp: 50 (V)
